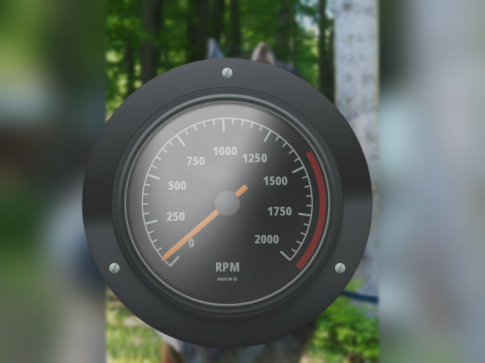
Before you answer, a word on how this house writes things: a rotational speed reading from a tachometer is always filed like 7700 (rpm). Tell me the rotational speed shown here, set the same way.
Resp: 50 (rpm)
